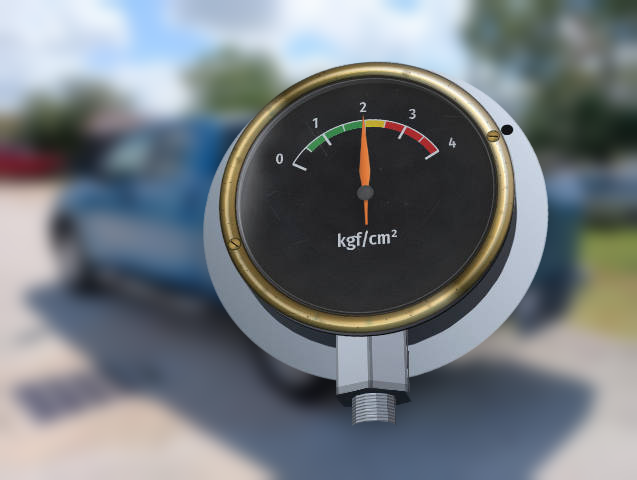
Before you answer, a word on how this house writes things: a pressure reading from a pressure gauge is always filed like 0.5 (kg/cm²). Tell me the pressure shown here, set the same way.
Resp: 2 (kg/cm²)
